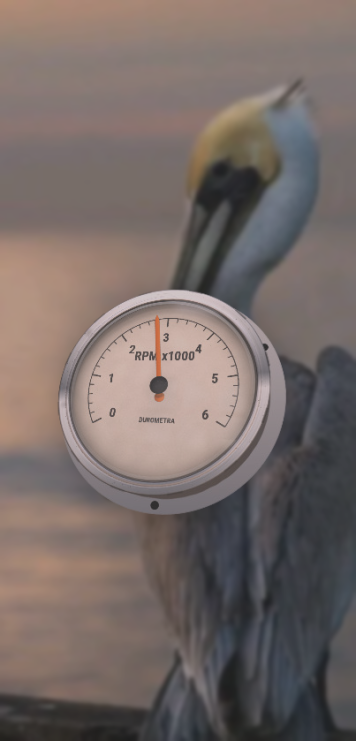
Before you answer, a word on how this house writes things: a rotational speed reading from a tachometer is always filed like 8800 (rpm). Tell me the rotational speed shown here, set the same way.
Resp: 2800 (rpm)
